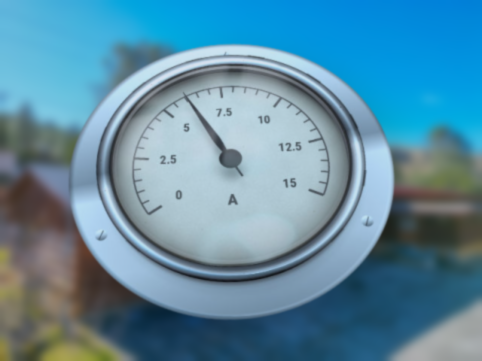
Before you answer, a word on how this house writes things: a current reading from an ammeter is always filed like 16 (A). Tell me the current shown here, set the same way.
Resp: 6 (A)
